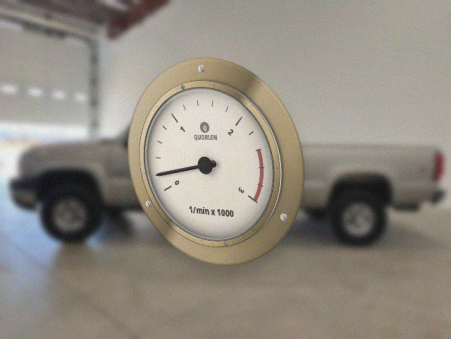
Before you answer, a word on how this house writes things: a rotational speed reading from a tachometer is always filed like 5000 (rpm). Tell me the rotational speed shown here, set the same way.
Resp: 200 (rpm)
